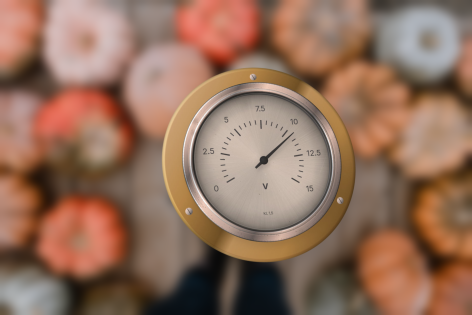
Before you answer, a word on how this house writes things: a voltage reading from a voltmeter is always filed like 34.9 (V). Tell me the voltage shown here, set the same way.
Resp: 10.5 (V)
